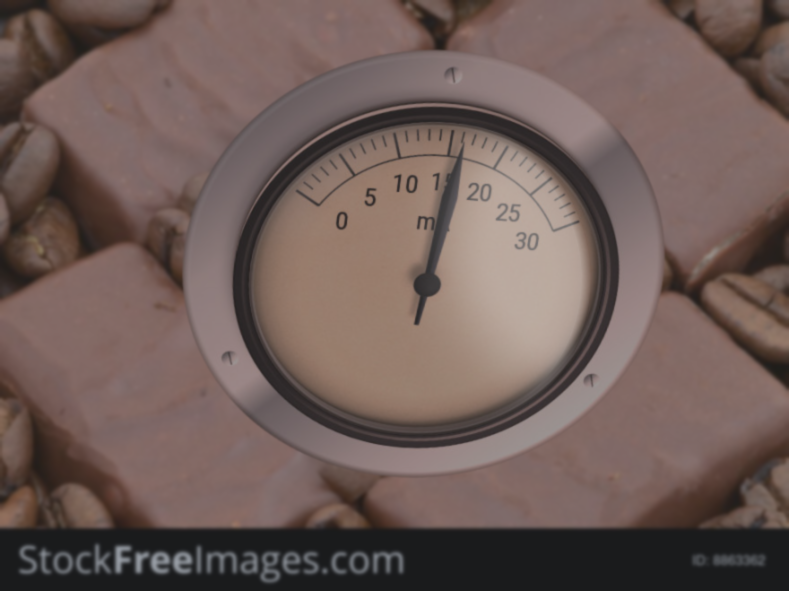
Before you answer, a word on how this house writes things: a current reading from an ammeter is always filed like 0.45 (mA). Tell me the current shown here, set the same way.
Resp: 16 (mA)
